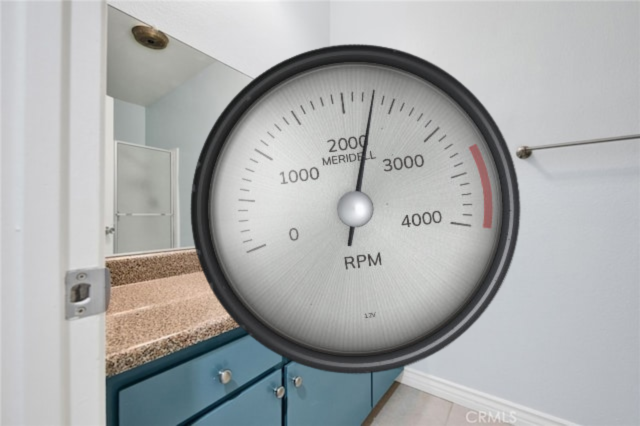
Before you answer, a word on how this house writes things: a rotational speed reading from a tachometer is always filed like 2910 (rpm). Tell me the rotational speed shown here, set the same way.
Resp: 2300 (rpm)
